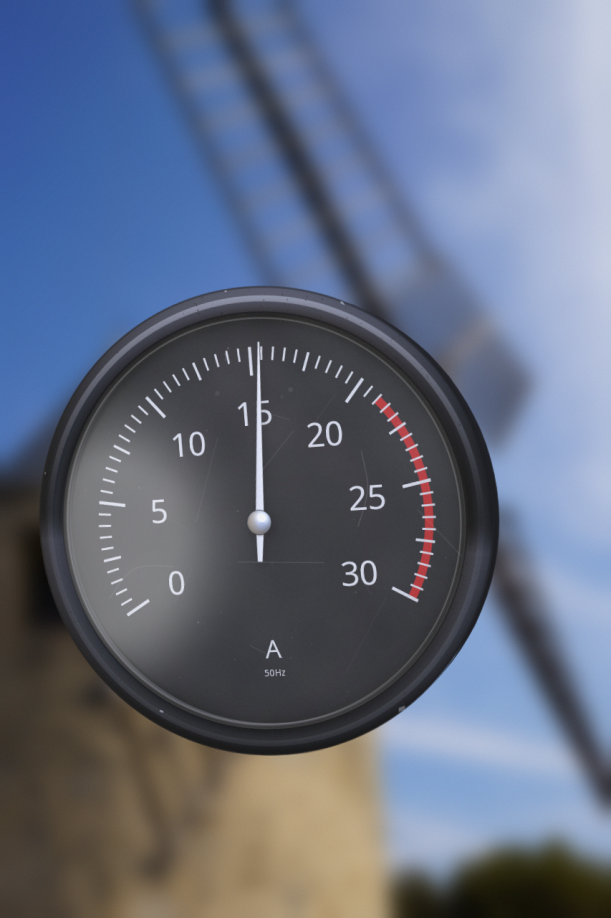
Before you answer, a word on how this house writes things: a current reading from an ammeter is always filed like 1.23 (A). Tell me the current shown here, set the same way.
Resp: 15.5 (A)
